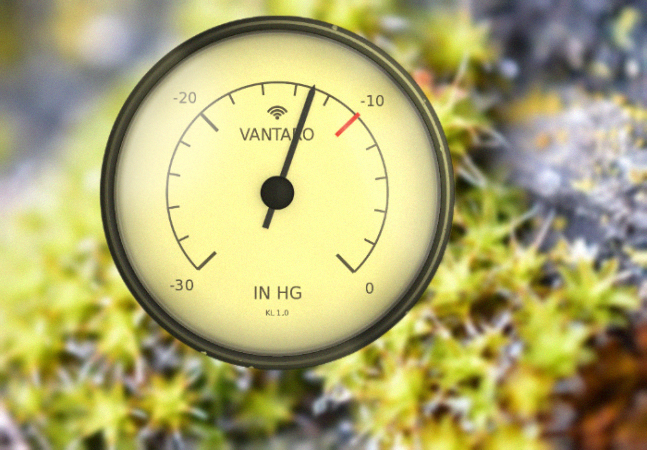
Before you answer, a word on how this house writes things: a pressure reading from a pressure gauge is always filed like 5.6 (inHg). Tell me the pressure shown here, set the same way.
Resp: -13 (inHg)
